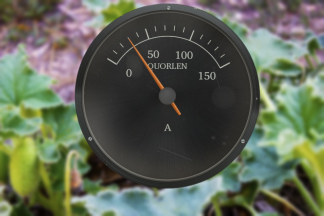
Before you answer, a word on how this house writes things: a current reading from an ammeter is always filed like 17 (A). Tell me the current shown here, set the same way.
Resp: 30 (A)
